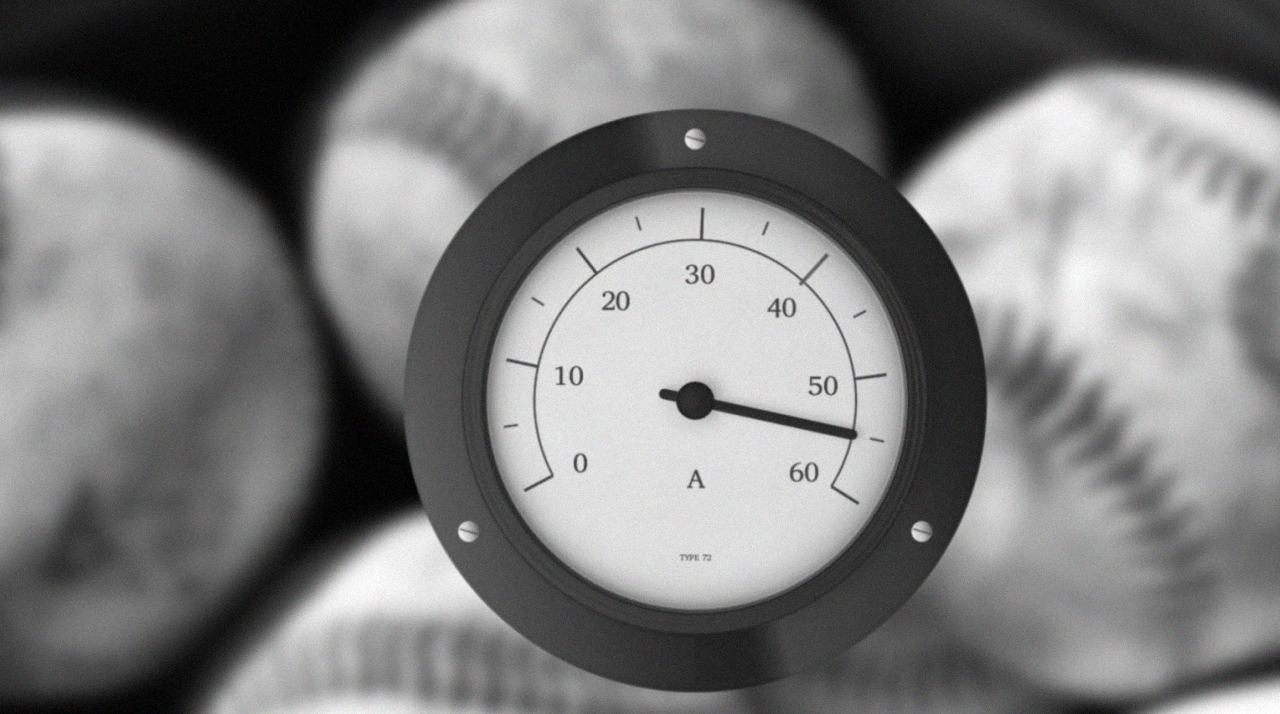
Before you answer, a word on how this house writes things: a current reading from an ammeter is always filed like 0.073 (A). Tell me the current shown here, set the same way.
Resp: 55 (A)
